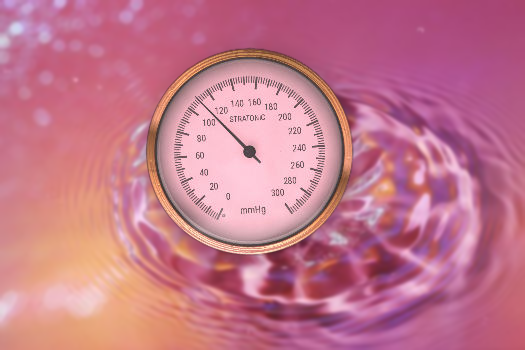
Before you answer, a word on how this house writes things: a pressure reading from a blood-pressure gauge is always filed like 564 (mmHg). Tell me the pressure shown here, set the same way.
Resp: 110 (mmHg)
